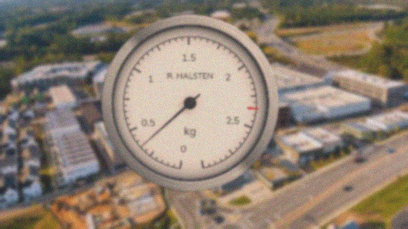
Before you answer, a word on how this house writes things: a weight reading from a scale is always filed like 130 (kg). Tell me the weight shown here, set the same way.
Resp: 0.35 (kg)
